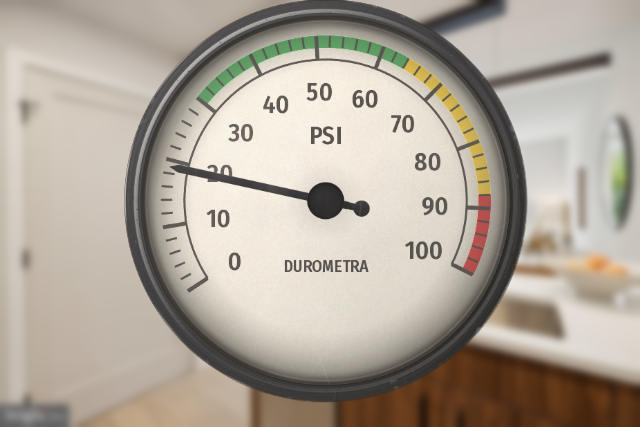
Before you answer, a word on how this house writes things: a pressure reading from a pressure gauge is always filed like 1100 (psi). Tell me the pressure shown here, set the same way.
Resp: 19 (psi)
